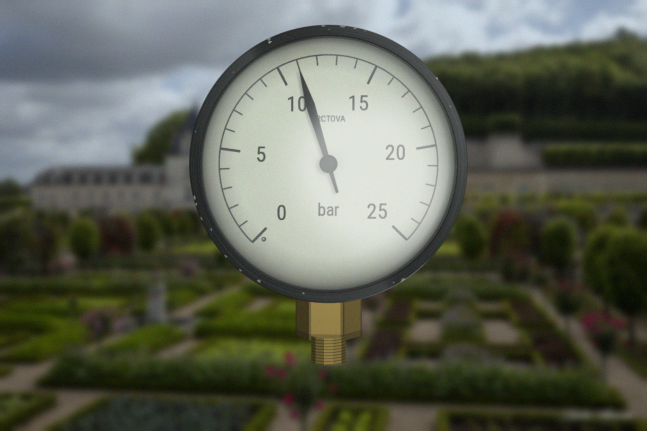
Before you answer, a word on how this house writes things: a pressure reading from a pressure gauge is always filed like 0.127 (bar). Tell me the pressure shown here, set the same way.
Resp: 11 (bar)
